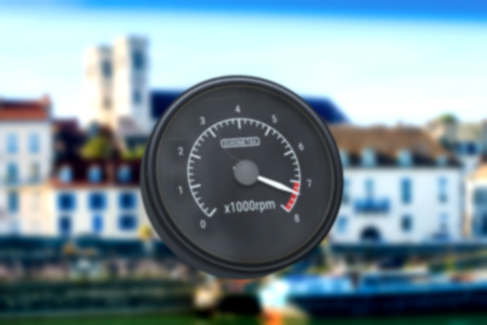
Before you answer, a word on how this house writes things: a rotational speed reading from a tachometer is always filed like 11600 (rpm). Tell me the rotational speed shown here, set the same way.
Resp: 7400 (rpm)
